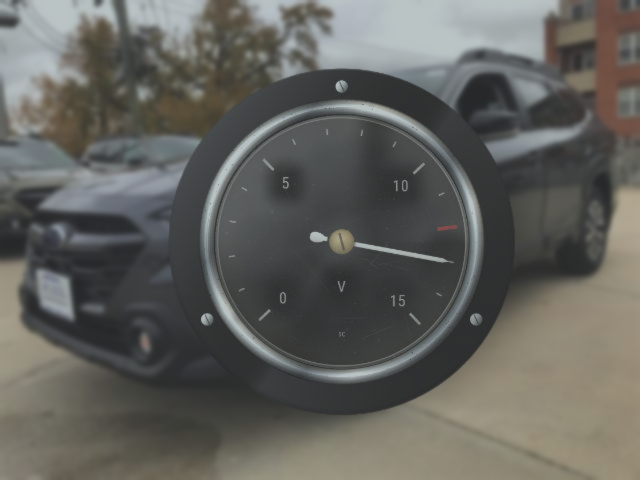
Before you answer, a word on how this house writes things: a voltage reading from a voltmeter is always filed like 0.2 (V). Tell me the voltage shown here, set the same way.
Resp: 13 (V)
